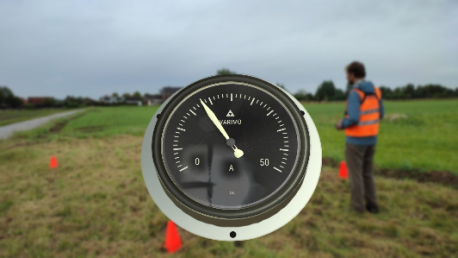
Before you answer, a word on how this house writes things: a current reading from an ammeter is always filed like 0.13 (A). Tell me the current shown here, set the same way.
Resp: 18 (A)
